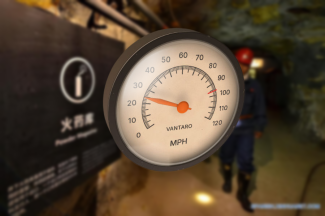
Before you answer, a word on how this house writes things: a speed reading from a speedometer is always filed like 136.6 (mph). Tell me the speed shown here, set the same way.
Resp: 25 (mph)
